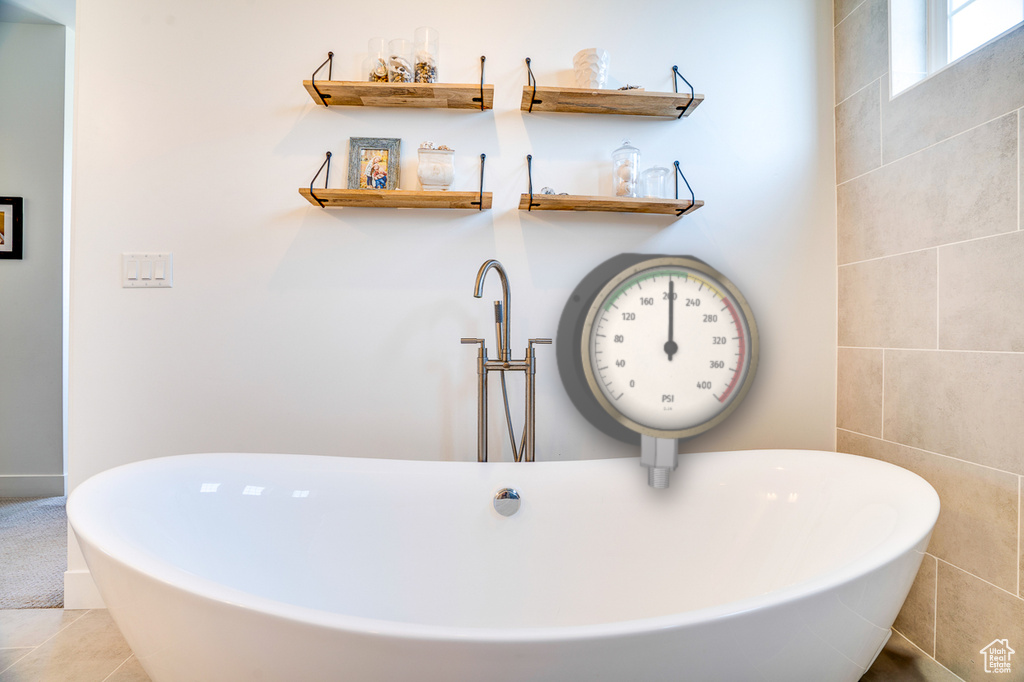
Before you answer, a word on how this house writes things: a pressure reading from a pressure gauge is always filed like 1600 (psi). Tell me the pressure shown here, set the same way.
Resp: 200 (psi)
